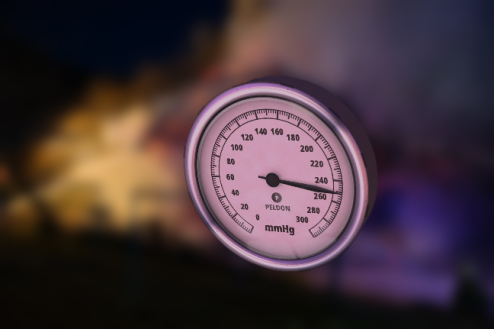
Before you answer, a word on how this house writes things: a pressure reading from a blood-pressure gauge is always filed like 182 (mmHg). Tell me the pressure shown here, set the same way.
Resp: 250 (mmHg)
